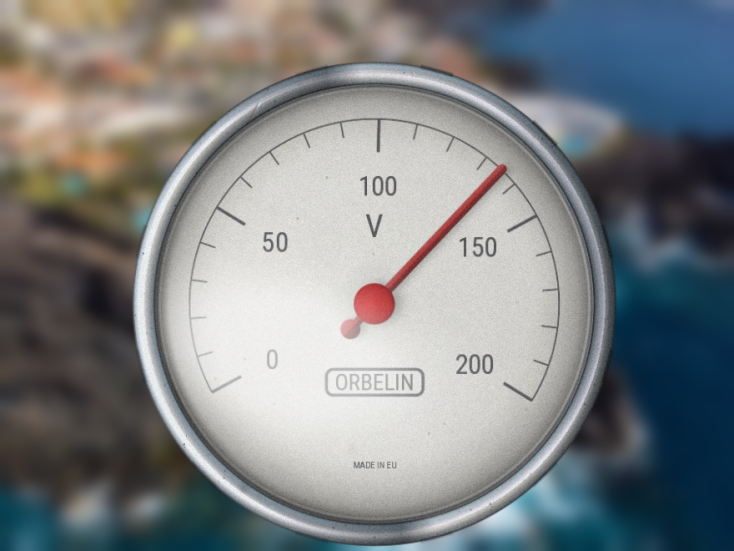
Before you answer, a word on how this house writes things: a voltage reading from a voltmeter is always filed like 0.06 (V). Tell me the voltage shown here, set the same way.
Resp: 135 (V)
